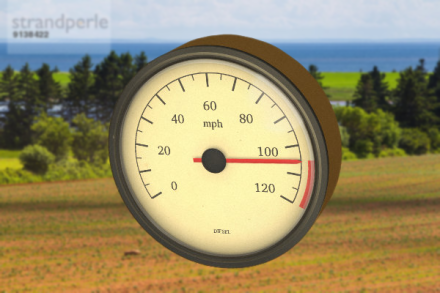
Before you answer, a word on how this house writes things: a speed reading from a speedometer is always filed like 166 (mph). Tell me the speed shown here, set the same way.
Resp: 105 (mph)
